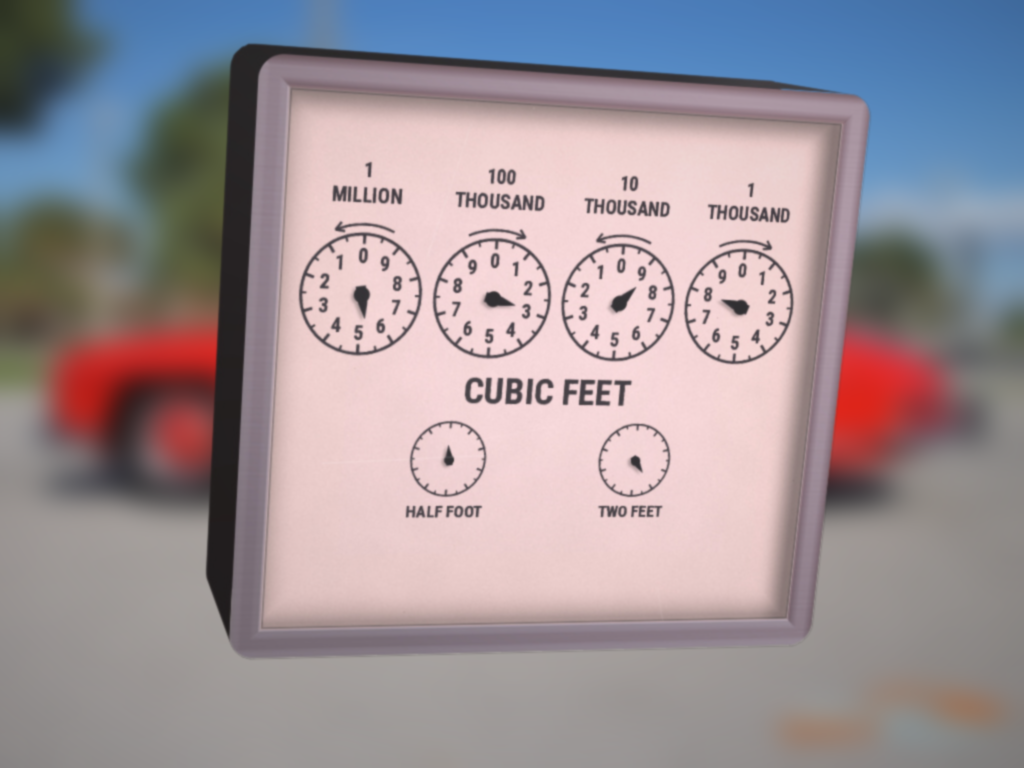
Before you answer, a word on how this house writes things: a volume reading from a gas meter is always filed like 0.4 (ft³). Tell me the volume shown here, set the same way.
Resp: 528800 (ft³)
